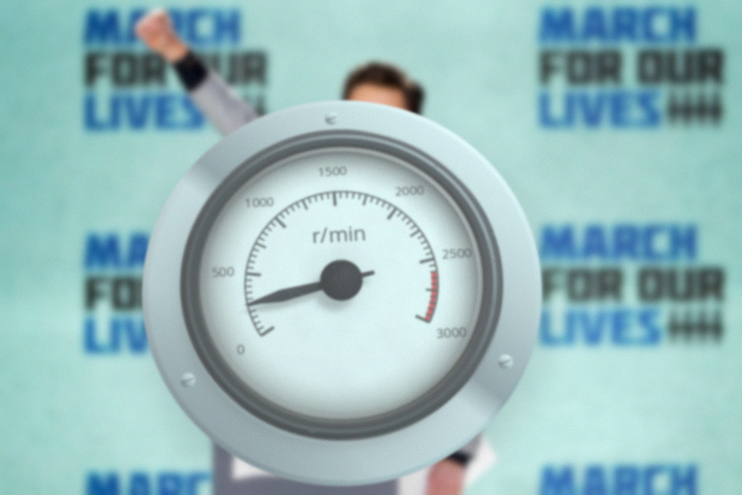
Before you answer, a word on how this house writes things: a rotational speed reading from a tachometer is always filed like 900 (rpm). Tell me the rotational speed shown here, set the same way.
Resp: 250 (rpm)
